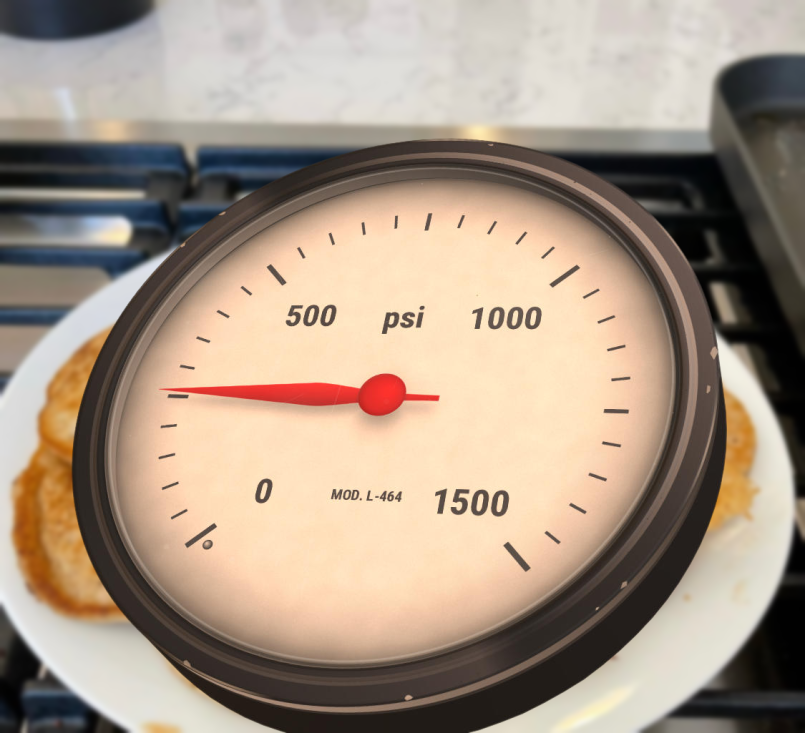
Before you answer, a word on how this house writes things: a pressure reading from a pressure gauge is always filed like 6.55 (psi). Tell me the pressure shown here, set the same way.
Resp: 250 (psi)
